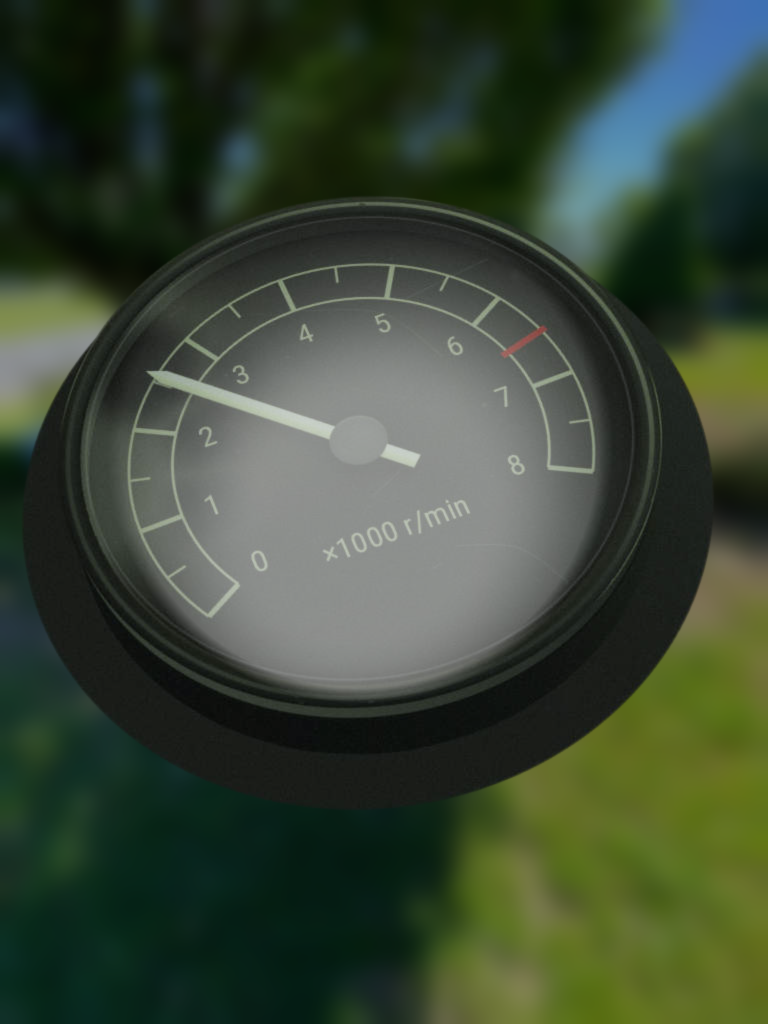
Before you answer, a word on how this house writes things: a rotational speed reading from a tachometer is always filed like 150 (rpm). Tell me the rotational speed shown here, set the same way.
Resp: 2500 (rpm)
